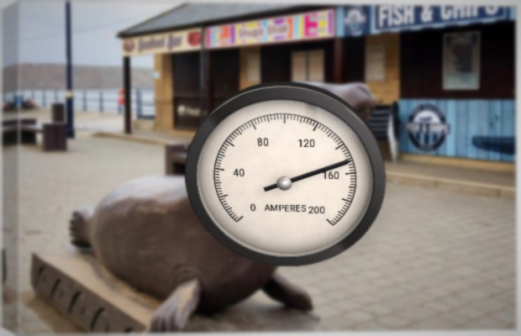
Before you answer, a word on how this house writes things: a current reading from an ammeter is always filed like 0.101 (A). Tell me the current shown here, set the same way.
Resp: 150 (A)
